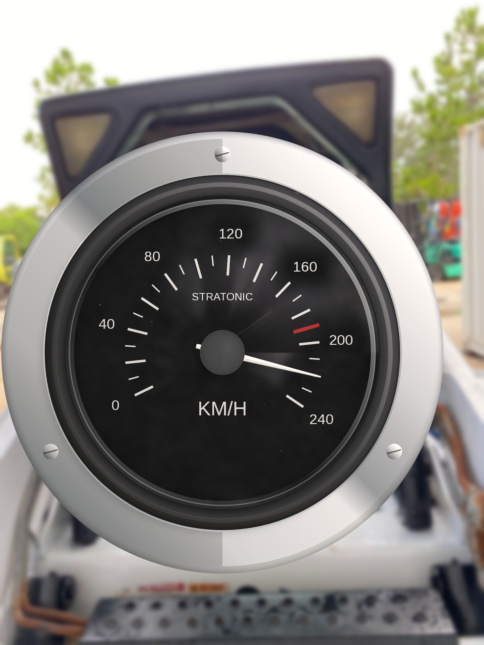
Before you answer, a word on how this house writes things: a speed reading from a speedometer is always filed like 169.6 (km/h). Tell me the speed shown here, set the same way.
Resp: 220 (km/h)
